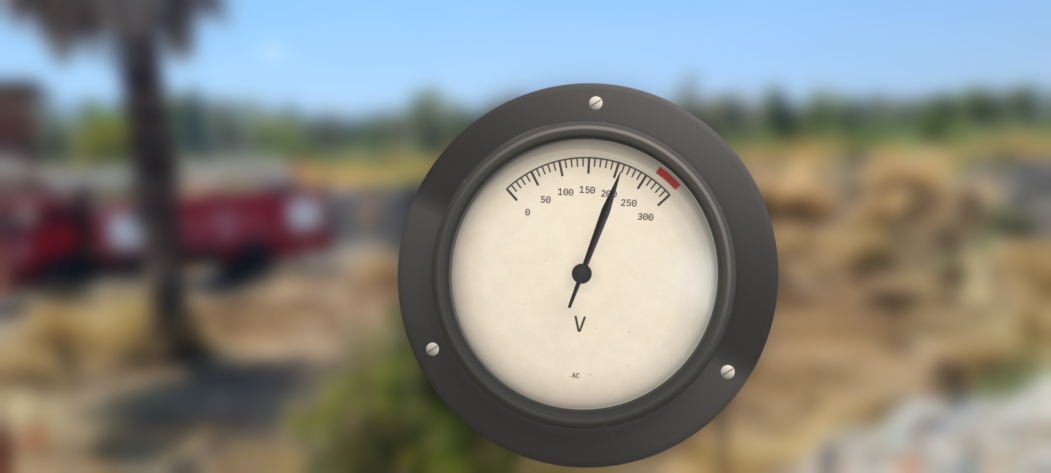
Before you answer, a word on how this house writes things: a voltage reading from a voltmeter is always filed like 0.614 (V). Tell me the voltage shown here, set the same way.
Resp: 210 (V)
